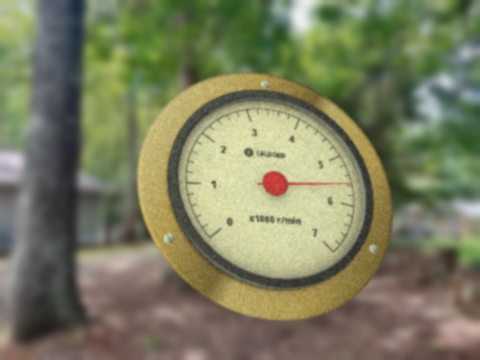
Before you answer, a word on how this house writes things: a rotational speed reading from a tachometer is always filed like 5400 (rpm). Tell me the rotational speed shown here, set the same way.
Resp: 5600 (rpm)
